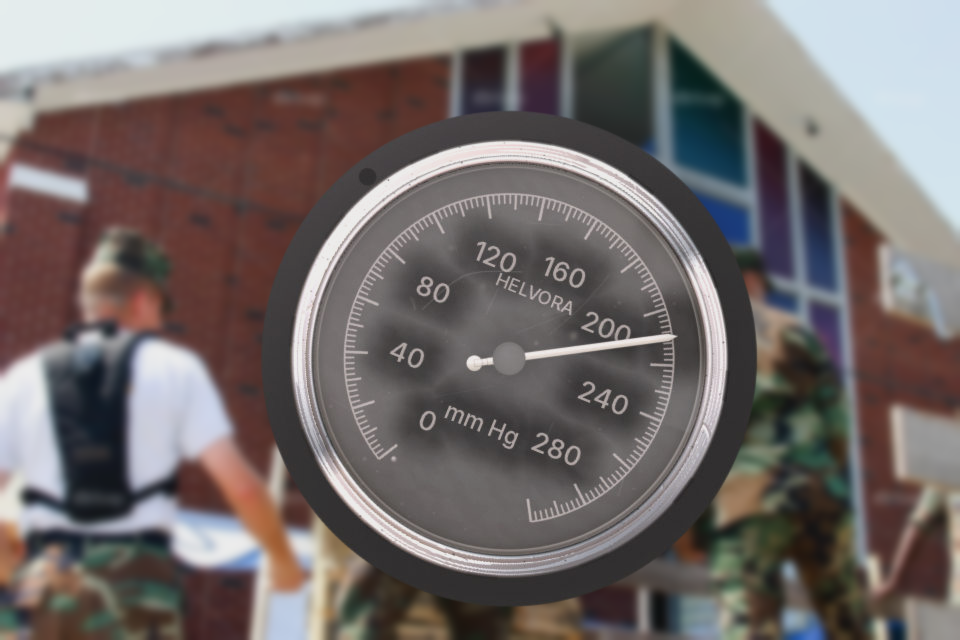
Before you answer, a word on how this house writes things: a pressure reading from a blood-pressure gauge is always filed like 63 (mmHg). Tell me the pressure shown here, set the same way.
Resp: 210 (mmHg)
